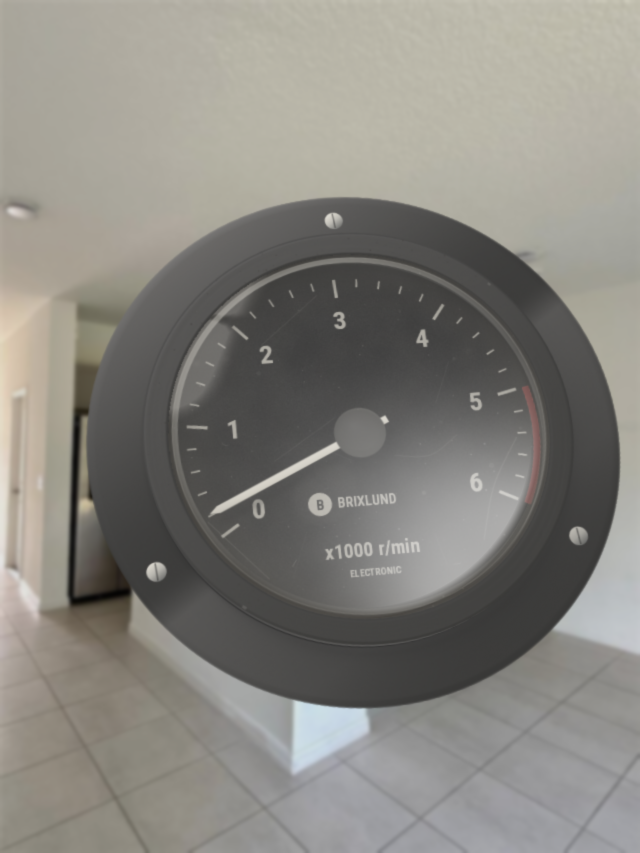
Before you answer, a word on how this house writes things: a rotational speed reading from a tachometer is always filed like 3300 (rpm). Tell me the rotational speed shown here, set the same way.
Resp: 200 (rpm)
